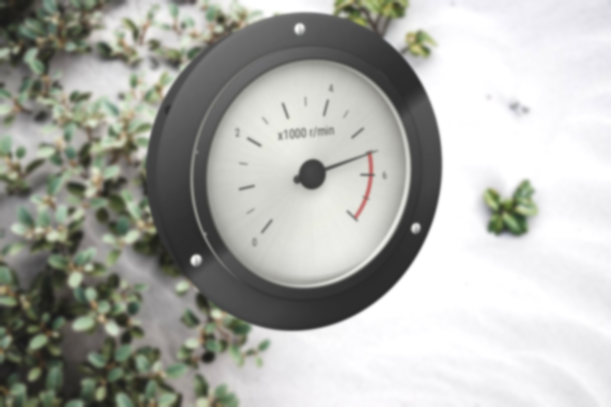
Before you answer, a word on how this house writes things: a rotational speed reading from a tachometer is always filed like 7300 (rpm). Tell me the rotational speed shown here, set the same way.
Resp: 5500 (rpm)
